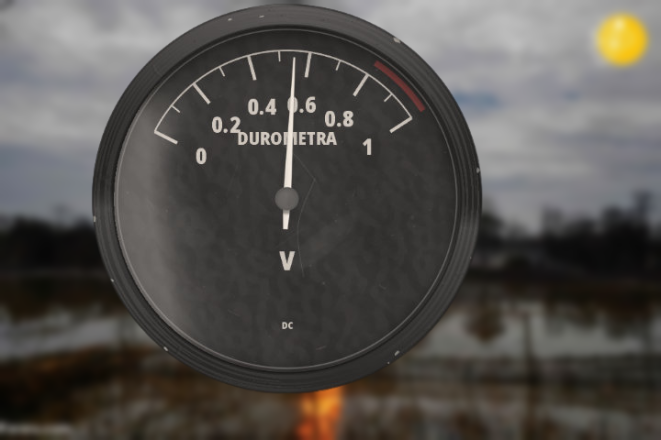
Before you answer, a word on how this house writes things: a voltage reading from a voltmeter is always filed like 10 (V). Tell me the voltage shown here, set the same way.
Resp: 0.55 (V)
